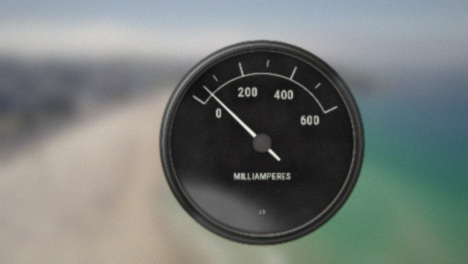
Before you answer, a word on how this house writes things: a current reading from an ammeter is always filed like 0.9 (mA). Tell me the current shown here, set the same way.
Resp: 50 (mA)
